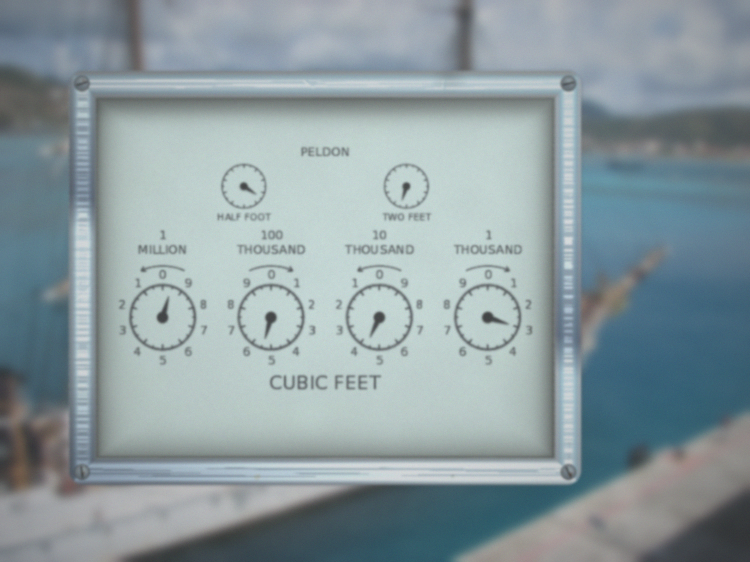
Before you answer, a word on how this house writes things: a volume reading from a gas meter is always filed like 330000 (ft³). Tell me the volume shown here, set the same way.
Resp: 954300 (ft³)
